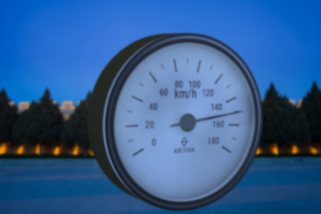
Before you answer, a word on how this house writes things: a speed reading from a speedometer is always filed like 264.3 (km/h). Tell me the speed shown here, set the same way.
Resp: 150 (km/h)
